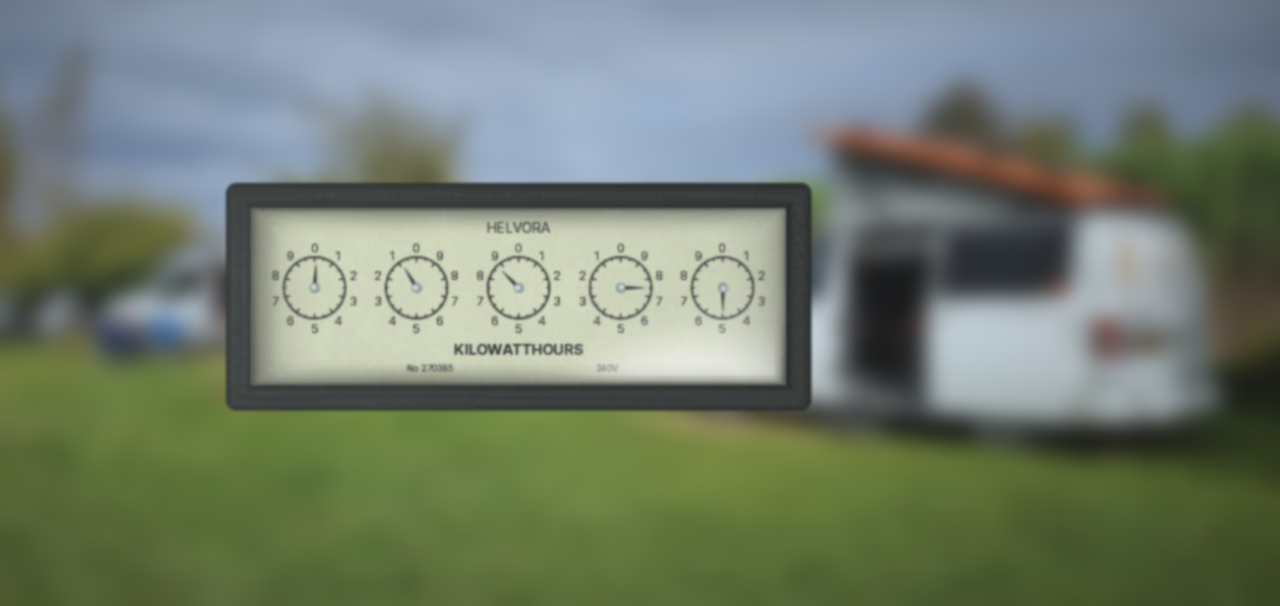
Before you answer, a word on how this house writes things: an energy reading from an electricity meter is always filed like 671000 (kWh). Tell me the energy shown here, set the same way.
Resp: 875 (kWh)
